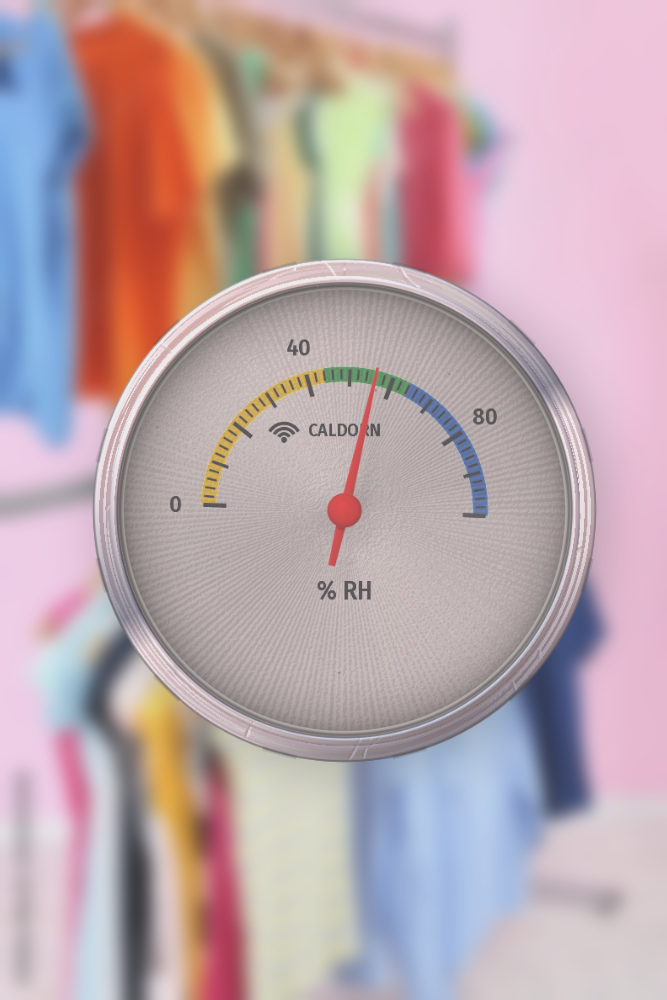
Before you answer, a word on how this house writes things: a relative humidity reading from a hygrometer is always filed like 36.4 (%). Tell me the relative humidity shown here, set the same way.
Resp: 56 (%)
